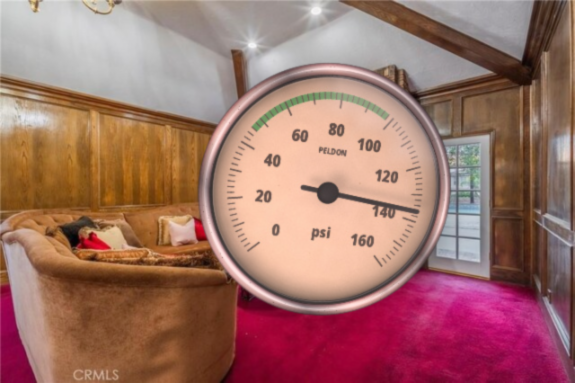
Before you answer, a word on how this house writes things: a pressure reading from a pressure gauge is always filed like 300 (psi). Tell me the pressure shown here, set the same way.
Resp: 136 (psi)
